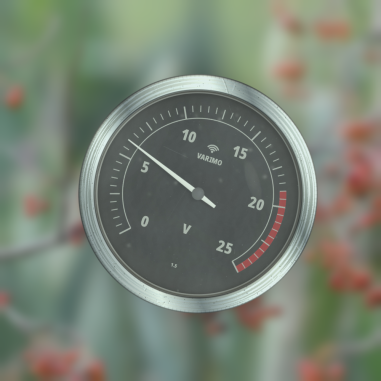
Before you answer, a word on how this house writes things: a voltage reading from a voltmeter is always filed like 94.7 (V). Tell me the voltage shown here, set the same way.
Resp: 6 (V)
